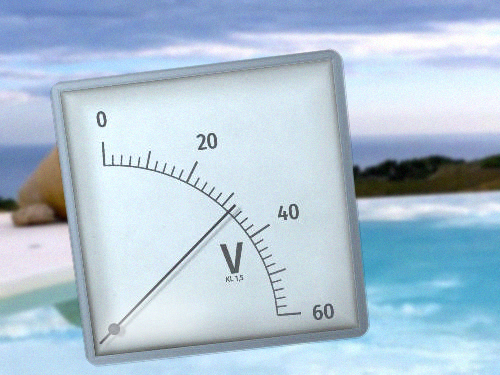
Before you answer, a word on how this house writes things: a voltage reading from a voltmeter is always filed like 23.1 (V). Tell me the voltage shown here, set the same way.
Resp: 32 (V)
